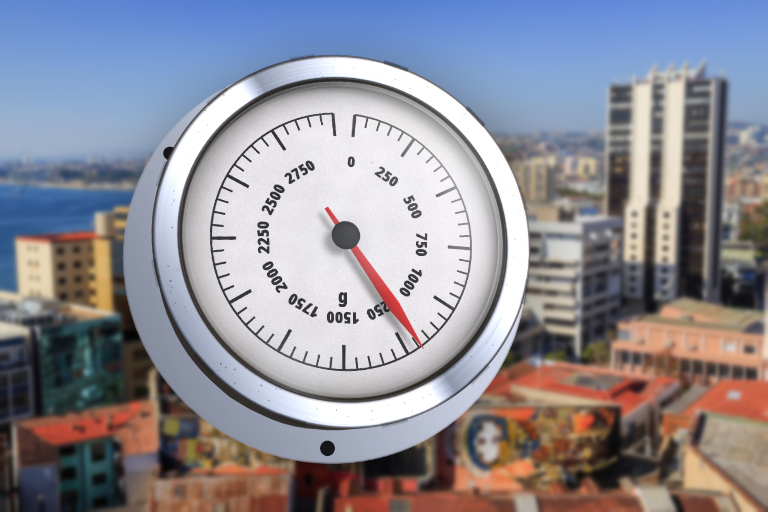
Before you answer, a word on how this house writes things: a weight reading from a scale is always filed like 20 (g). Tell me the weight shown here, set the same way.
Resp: 1200 (g)
